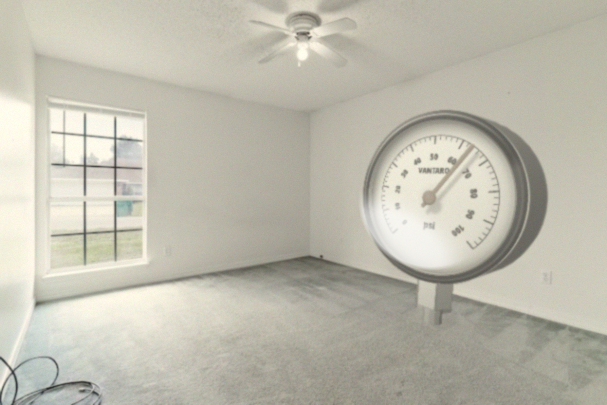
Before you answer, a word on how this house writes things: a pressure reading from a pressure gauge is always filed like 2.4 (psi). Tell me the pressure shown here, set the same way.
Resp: 64 (psi)
